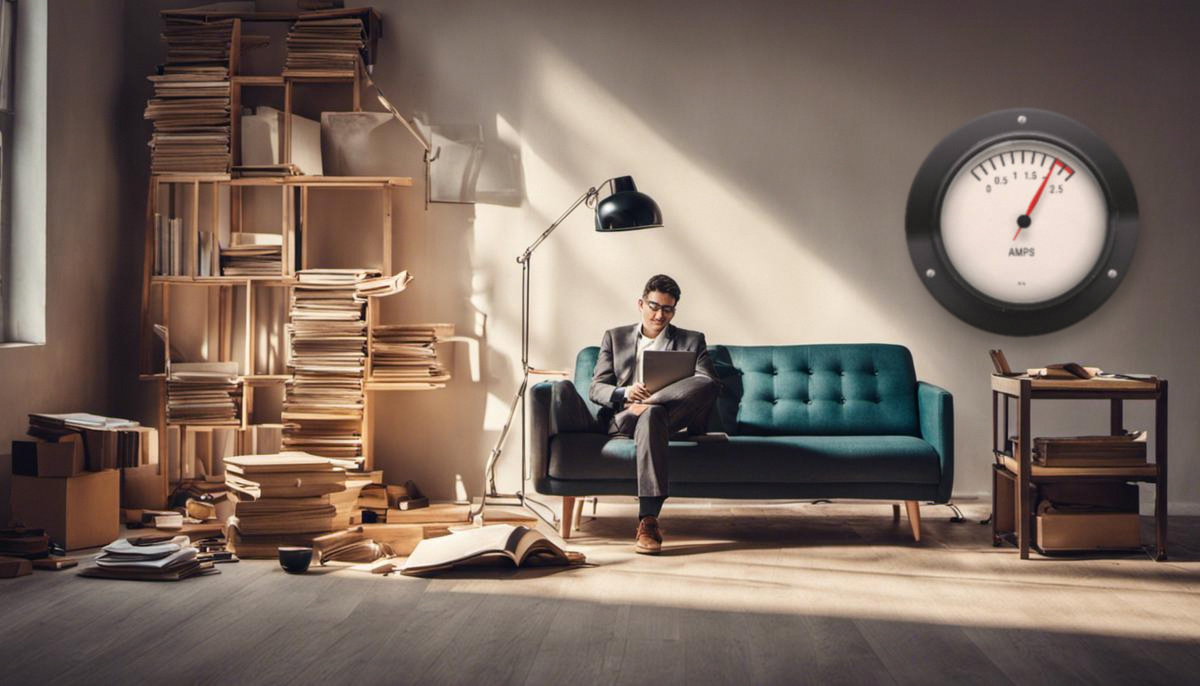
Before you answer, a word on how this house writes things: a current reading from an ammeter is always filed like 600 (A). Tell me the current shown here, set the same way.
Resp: 2 (A)
